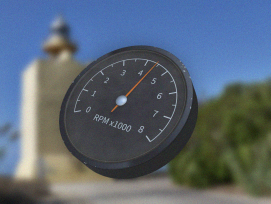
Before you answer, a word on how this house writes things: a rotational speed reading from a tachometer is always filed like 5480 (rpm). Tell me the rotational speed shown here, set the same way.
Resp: 4500 (rpm)
